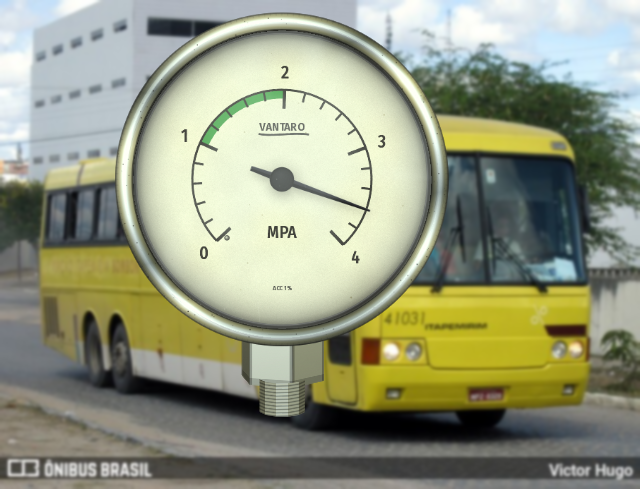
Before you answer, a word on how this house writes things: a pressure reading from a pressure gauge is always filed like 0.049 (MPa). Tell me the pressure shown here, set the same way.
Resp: 3.6 (MPa)
